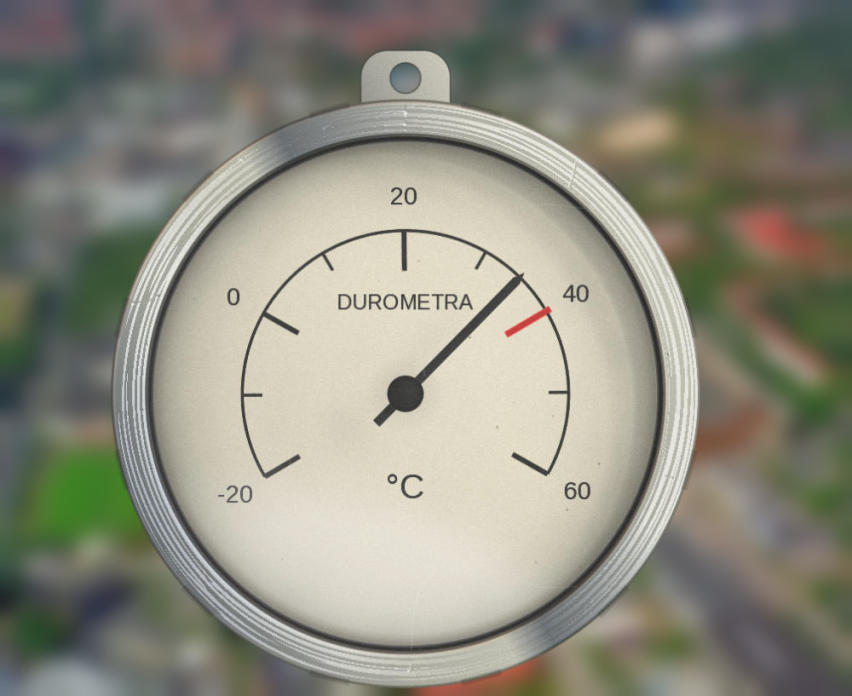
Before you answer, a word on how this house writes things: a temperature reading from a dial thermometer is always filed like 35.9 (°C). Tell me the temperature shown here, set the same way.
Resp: 35 (°C)
